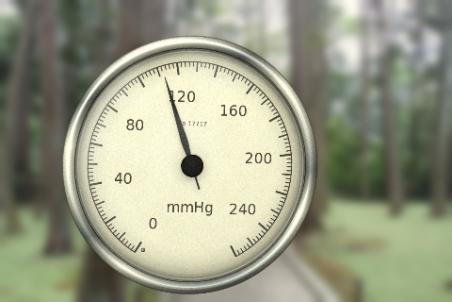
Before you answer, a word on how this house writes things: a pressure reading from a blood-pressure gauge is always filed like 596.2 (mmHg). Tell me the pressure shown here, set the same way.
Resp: 112 (mmHg)
